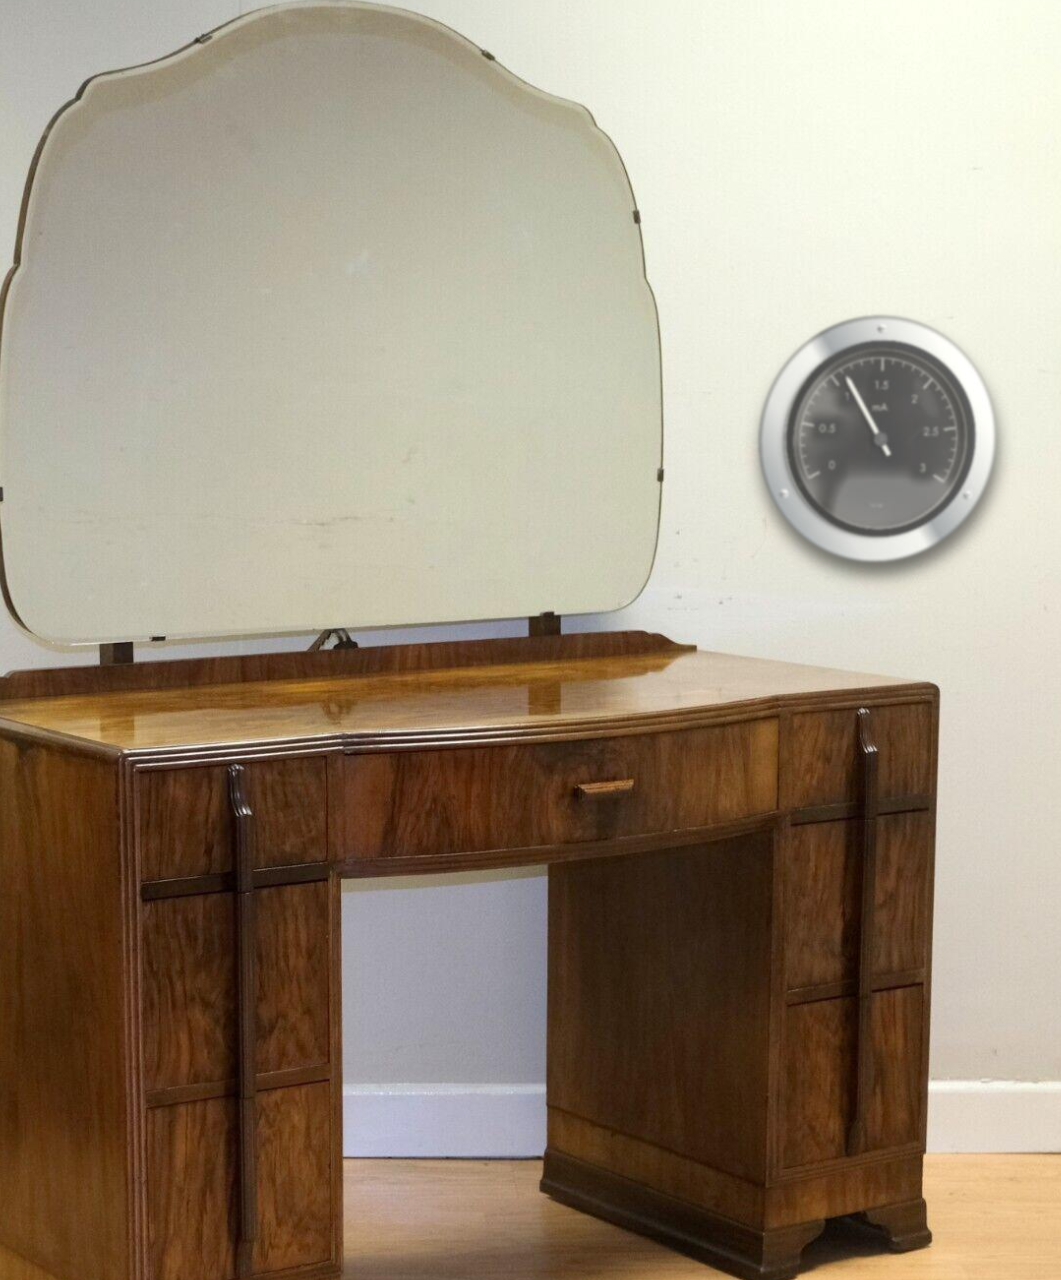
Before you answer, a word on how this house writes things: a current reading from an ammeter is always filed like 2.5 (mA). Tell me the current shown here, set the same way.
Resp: 1.1 (mA)
